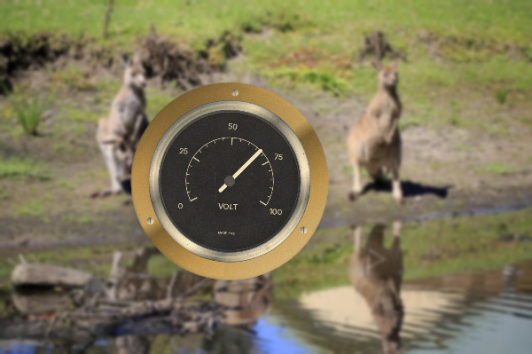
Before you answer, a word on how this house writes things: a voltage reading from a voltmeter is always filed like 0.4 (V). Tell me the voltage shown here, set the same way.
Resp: 67.5 (V)
